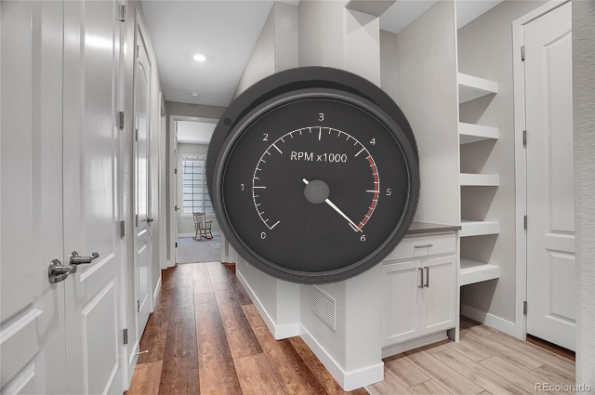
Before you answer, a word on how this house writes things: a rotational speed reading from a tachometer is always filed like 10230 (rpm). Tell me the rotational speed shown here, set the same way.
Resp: 5900 (rpm)
